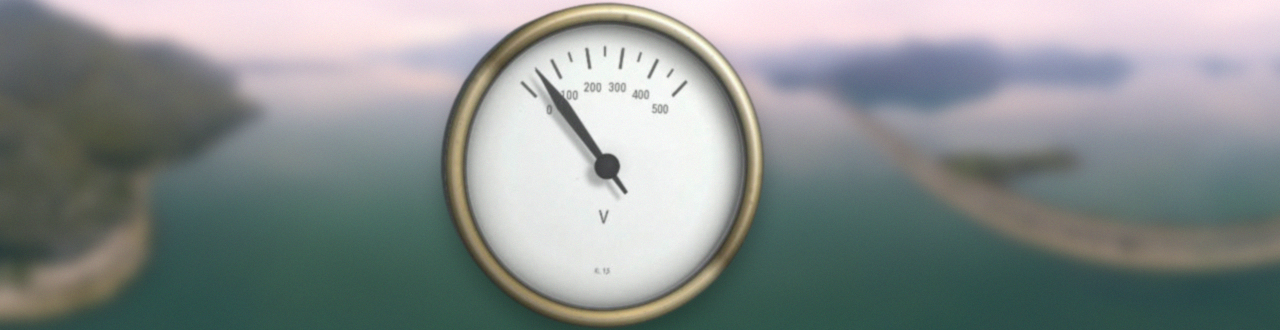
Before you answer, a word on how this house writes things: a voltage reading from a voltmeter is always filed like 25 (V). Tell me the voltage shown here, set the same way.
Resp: 50 (V)
